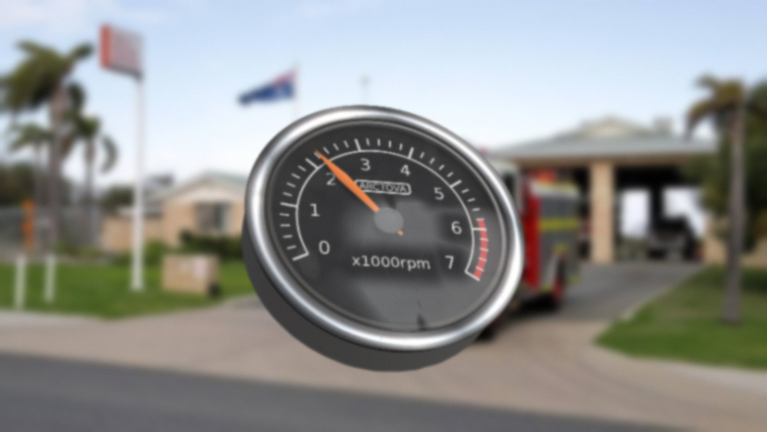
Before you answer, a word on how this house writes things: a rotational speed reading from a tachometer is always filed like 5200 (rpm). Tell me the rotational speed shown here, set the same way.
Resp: 2200 (rpm)
